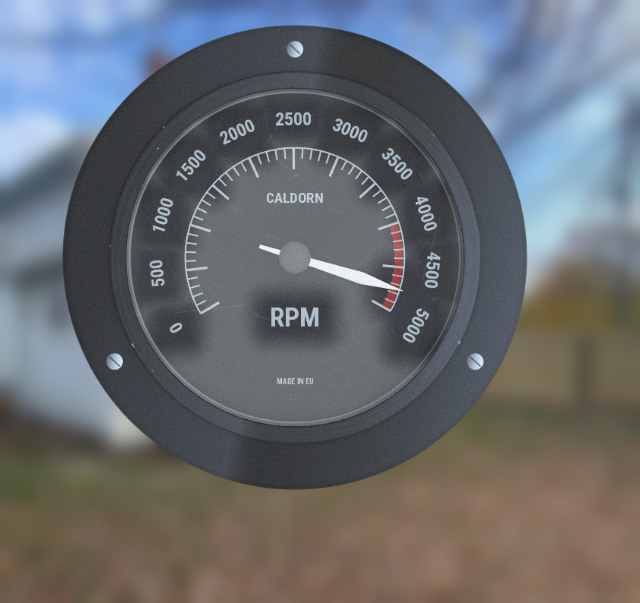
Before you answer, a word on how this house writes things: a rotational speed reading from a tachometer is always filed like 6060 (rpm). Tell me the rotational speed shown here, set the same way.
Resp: 4750 (rpm)
